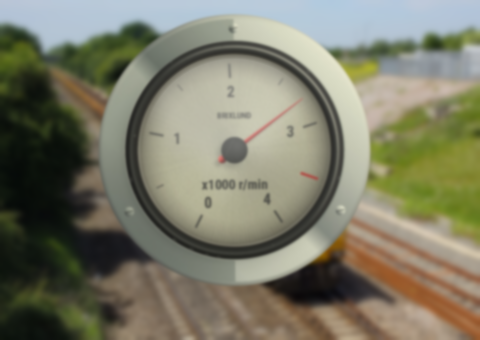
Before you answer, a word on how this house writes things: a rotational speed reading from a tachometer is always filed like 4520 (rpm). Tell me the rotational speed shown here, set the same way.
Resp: 2750 (rpm)
